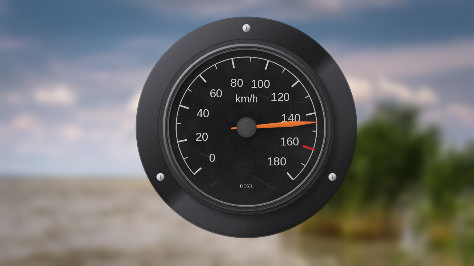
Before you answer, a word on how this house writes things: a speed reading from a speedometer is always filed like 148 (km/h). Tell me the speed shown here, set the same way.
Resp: 145 (km/h)
